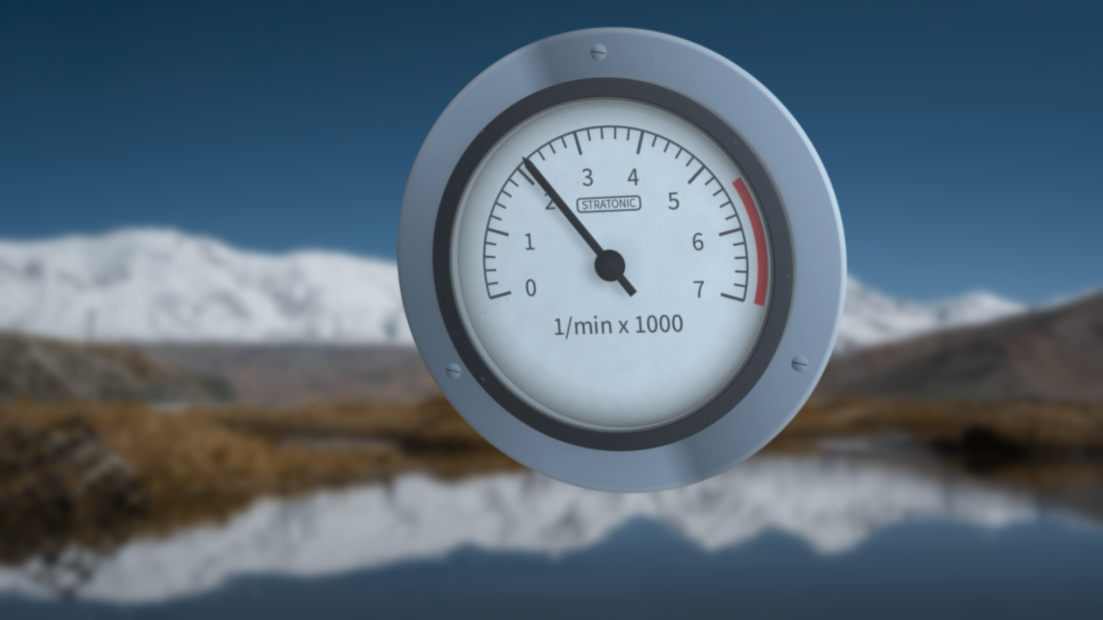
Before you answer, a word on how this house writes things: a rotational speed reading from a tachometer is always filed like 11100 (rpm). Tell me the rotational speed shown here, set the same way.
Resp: 2200 (rpm)
